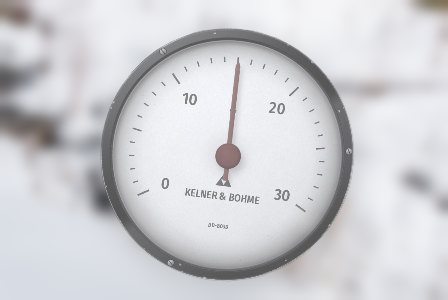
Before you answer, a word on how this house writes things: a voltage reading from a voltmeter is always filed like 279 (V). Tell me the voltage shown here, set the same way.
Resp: 15 (V)
